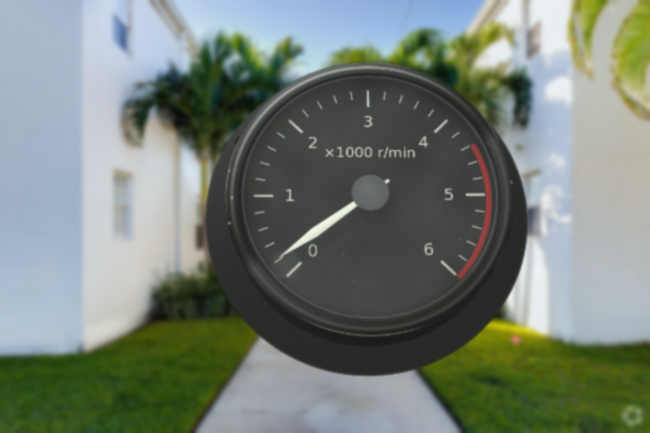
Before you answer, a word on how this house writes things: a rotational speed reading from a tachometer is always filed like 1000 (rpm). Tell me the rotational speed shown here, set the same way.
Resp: 200 (rpm)
